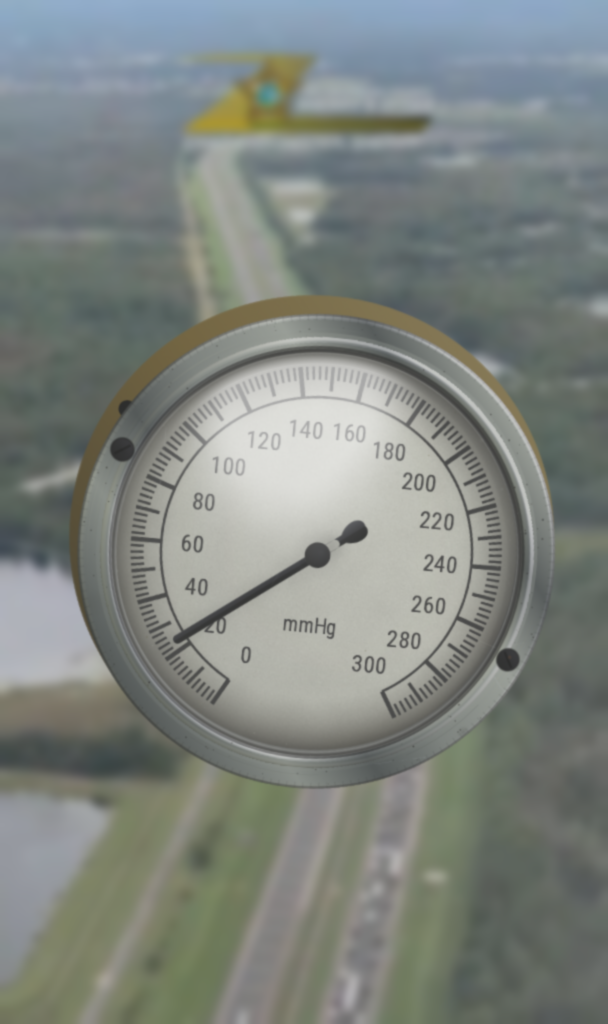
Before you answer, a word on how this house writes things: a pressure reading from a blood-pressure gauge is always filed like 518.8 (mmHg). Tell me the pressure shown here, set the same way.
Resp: 24 (mmHg)
